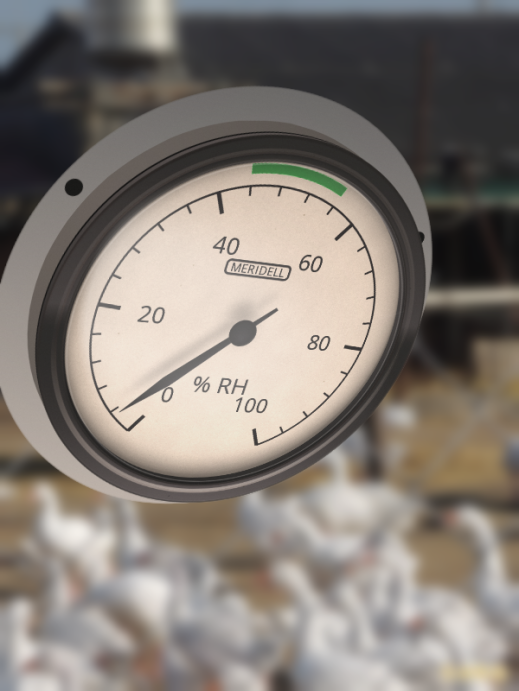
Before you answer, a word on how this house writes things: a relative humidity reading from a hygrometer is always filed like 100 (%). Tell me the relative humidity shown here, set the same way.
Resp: 4 (%)
